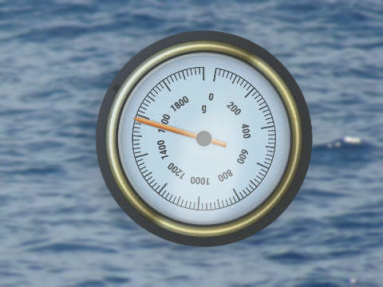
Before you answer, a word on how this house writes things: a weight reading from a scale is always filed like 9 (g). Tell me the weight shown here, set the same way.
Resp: 1580 (g)
